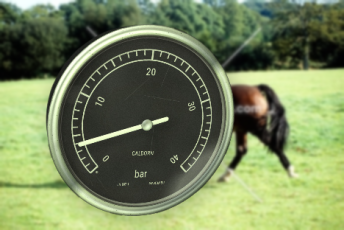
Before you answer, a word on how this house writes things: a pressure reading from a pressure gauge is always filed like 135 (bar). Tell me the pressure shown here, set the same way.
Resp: 4 (bar)
